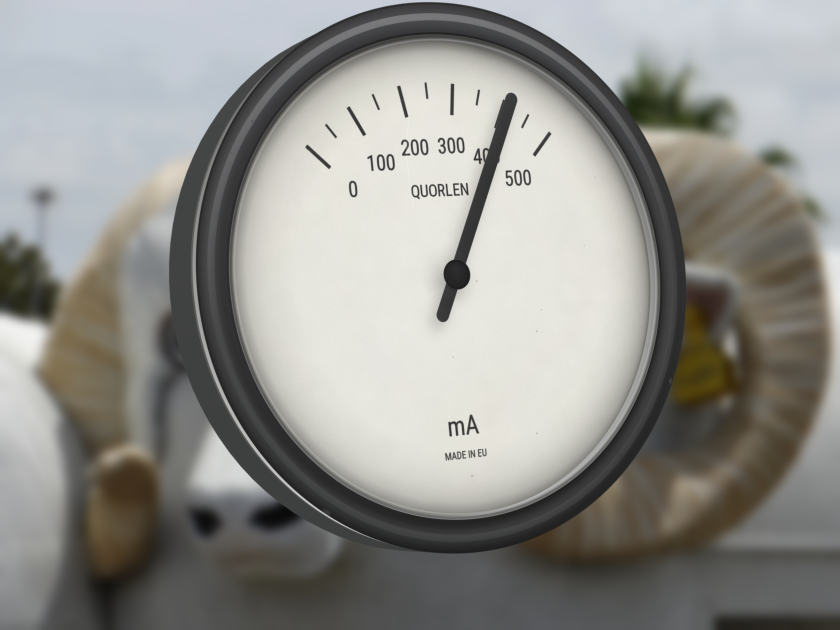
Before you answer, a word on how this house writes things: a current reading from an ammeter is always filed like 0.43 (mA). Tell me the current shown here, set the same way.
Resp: 400 (mA)
